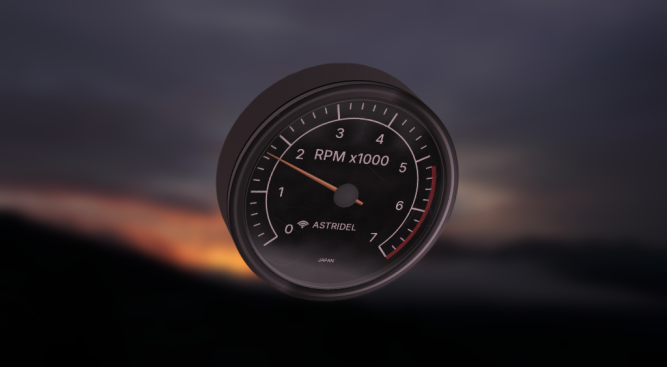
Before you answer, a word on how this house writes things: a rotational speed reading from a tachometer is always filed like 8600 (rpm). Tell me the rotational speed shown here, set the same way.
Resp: 1700 (rpm)
